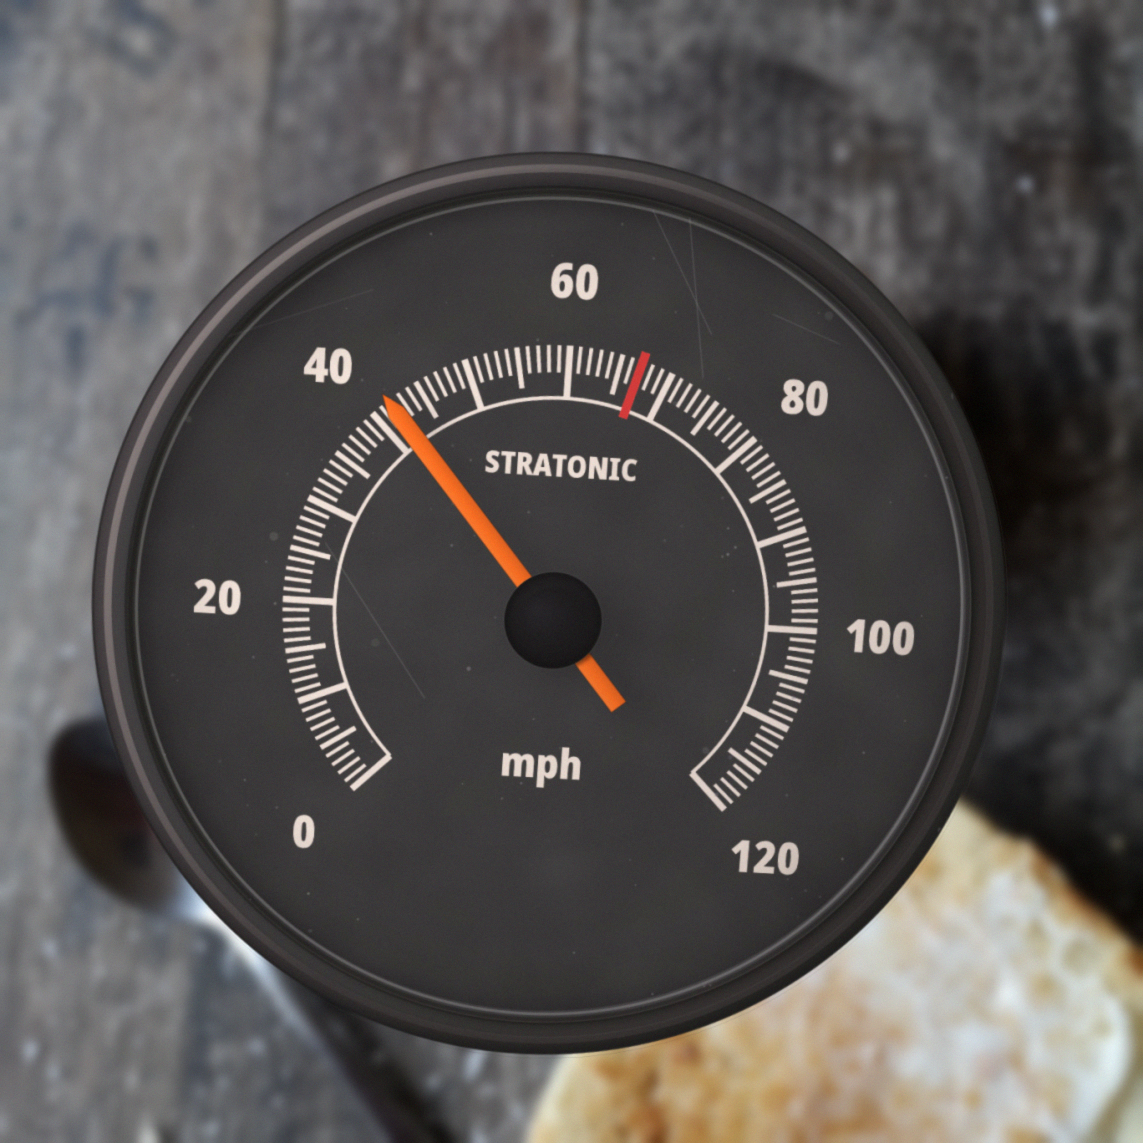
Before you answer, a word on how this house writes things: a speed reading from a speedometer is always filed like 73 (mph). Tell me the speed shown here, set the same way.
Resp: 42 (mph)
